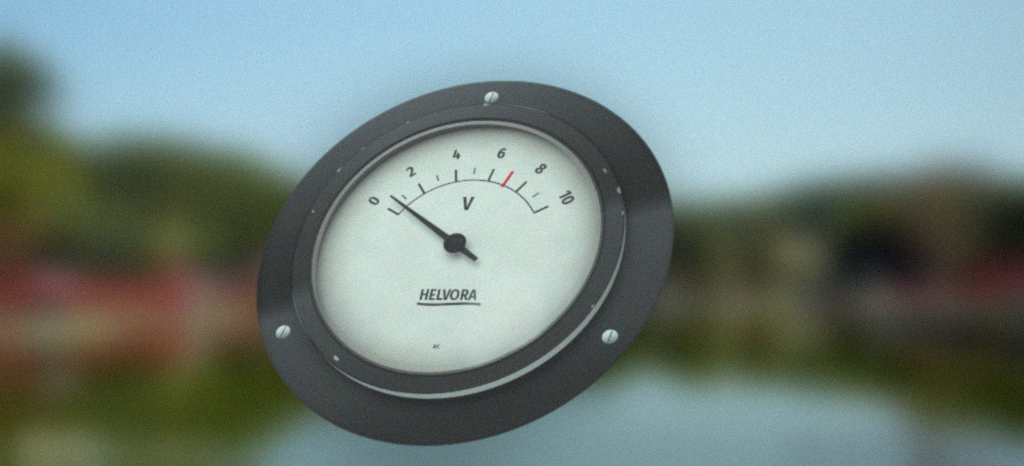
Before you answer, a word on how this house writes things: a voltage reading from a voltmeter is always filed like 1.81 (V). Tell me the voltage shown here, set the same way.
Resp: 0.5 (V)
